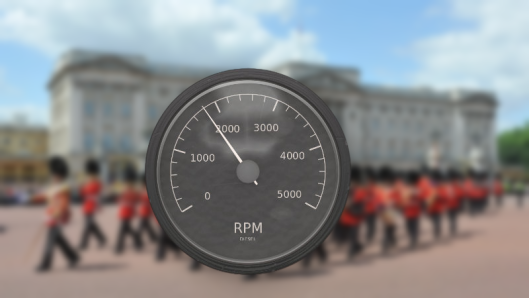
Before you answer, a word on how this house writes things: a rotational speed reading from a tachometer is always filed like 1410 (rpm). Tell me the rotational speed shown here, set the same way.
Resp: 1800 (rpm)
